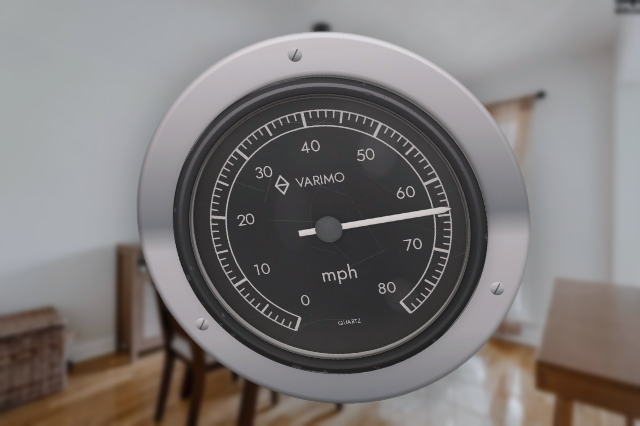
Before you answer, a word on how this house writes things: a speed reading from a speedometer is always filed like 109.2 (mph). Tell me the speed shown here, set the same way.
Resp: 64 (mph)
